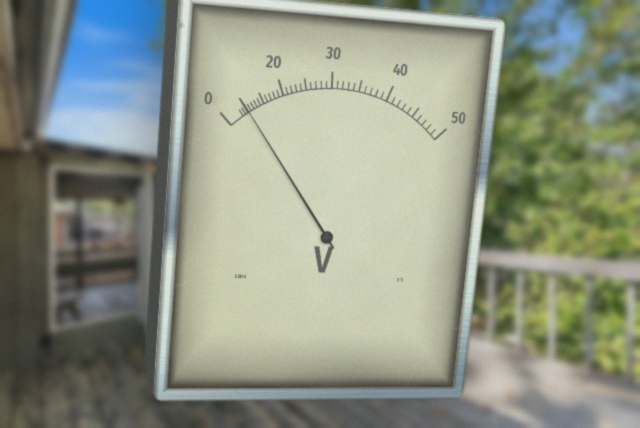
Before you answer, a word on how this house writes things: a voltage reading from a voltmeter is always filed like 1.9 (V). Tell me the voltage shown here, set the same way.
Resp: 10 (V)
